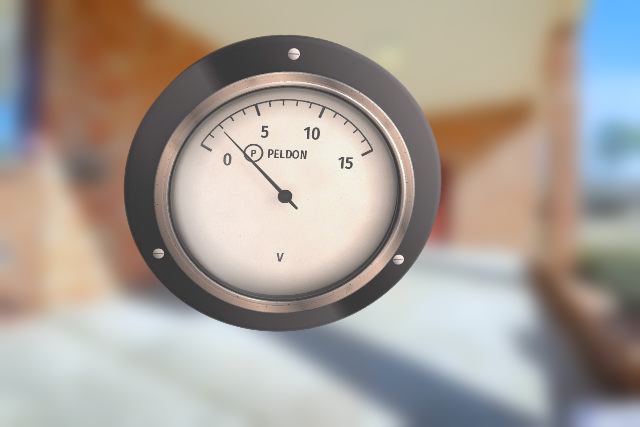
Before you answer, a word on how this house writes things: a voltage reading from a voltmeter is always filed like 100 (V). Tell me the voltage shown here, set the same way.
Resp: 2 (V)
